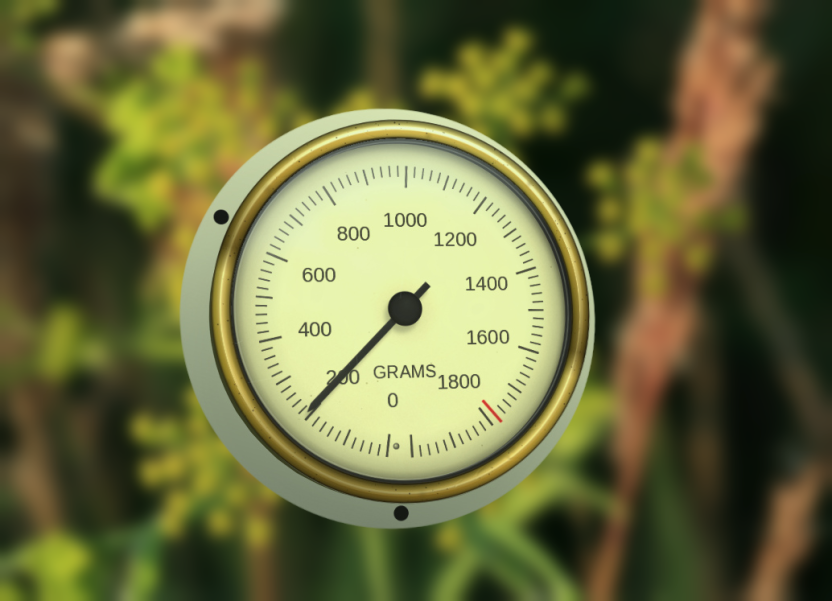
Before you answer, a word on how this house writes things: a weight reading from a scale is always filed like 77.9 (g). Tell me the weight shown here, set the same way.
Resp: 210 (g)
